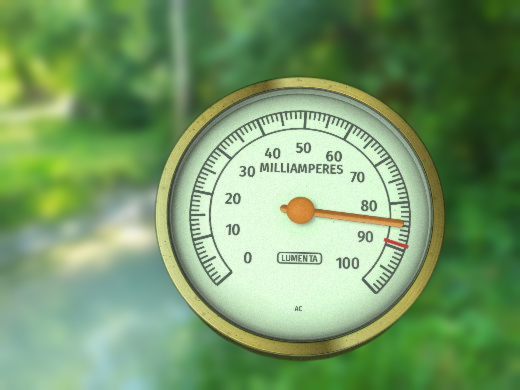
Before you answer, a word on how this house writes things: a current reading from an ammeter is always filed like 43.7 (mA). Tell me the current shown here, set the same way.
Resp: 85 (mA)
